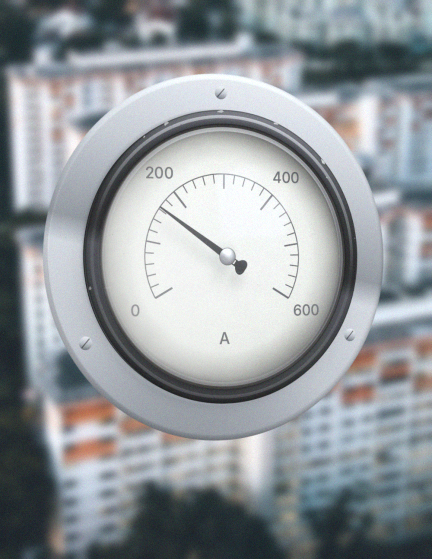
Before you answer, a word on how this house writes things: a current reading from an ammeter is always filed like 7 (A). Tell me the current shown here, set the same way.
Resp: 160 (A)
